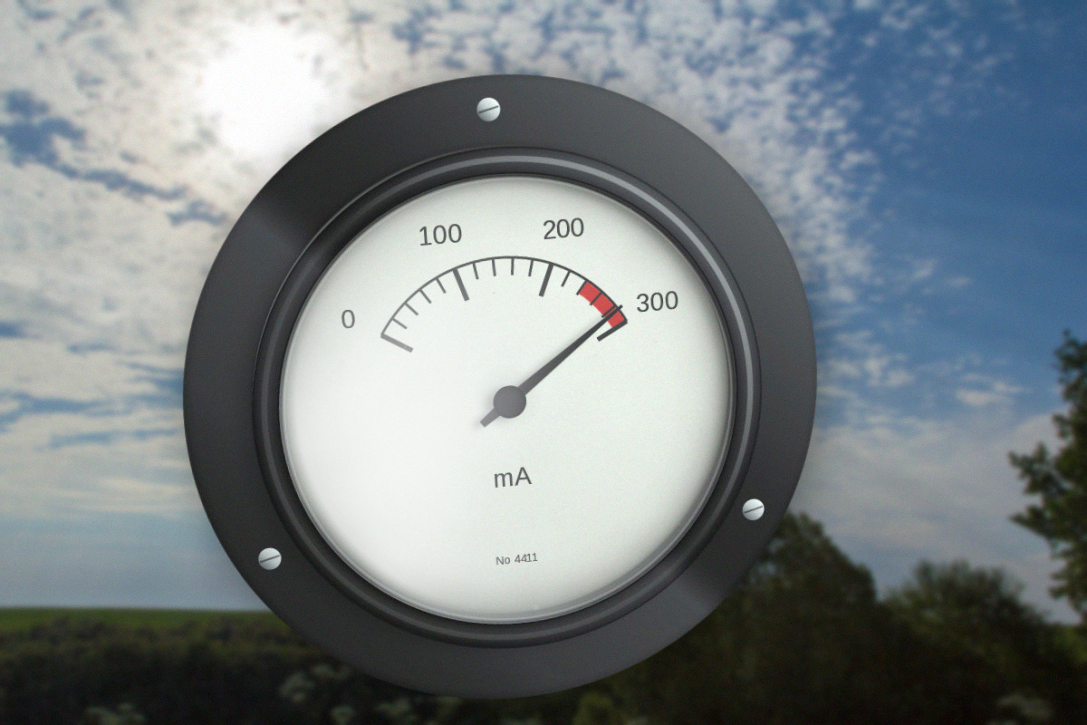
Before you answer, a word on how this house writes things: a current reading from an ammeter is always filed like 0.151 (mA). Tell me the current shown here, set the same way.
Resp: 280 (mA)
